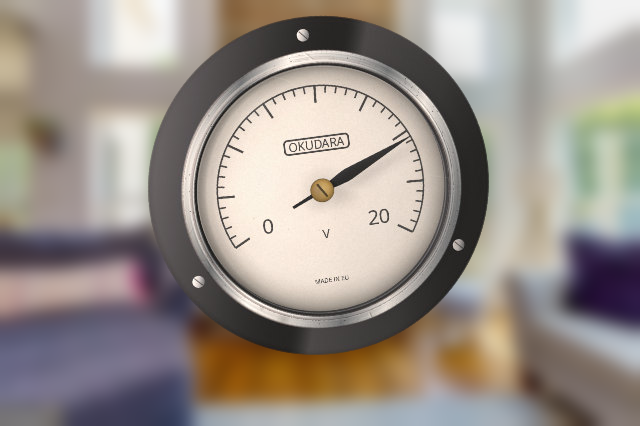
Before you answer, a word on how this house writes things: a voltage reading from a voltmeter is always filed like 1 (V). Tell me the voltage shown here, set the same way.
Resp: 15.25 (V)
